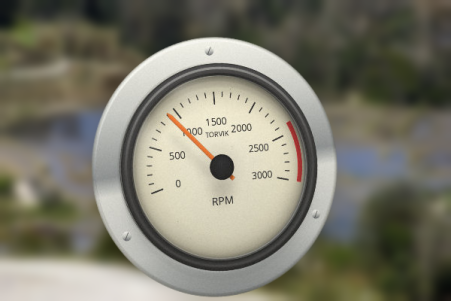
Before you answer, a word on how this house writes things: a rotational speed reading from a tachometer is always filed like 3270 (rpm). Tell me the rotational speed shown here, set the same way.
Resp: 900 (rpm)
